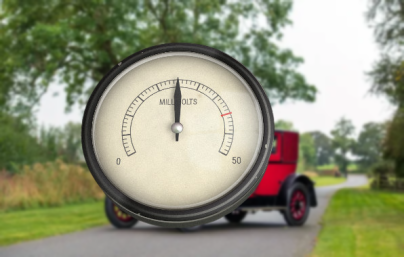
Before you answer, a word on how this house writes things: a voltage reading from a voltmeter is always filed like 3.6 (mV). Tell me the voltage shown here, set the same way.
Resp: 25 (mV)
